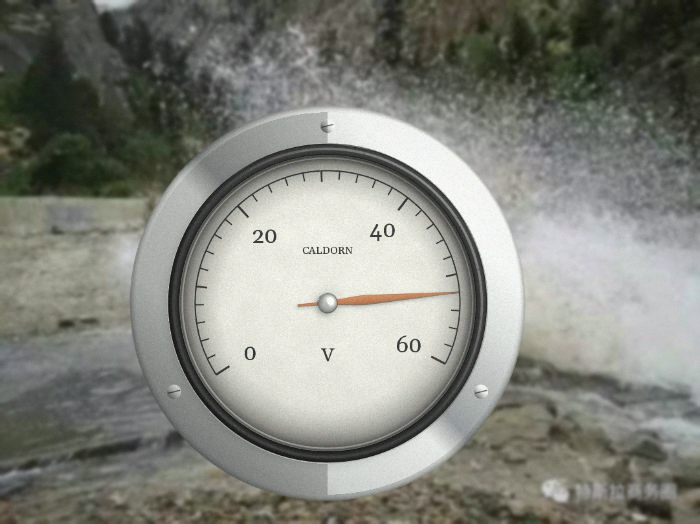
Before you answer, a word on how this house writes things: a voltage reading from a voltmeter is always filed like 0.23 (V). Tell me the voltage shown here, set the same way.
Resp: 52 (V)
